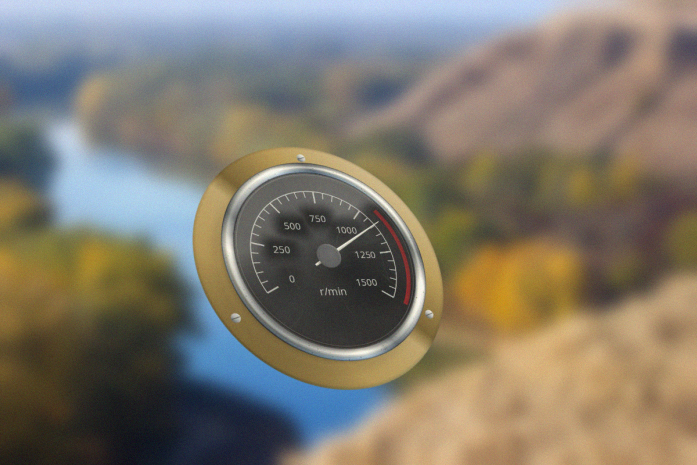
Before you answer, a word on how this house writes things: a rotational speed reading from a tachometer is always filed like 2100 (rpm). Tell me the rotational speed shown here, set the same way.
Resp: 1100 (rpm)
